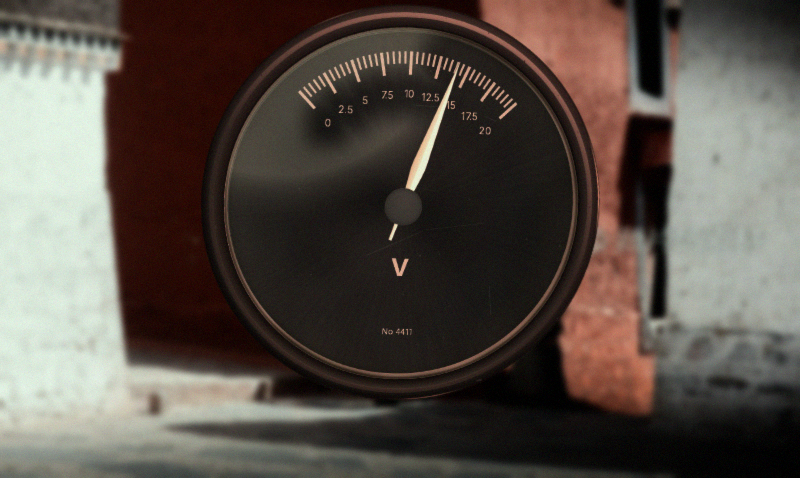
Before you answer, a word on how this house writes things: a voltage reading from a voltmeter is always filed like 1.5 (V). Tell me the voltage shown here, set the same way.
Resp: 14 (V)
